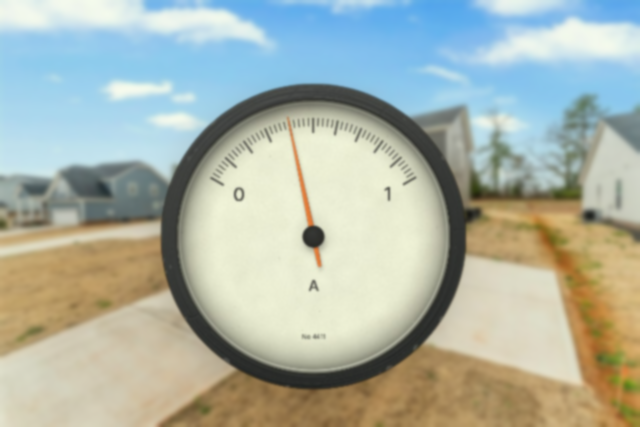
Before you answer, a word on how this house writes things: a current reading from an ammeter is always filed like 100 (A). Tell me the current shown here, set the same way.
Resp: 0.4 (A)
